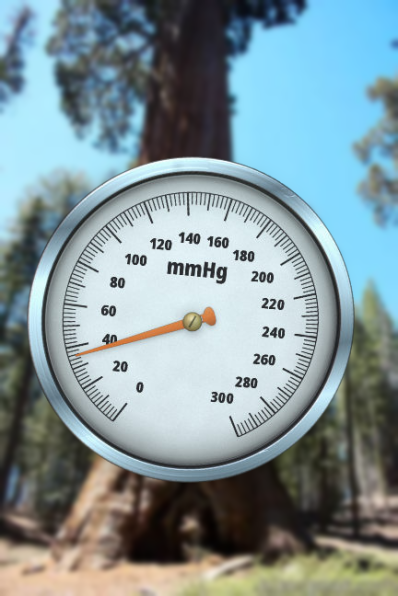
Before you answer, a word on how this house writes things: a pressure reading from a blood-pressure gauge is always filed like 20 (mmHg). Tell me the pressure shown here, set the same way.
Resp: 36 (mmHg)
